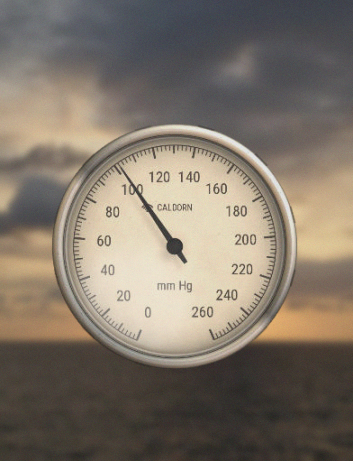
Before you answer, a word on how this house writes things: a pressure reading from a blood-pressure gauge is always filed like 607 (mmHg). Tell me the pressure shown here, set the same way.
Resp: 102 (mmHg)
